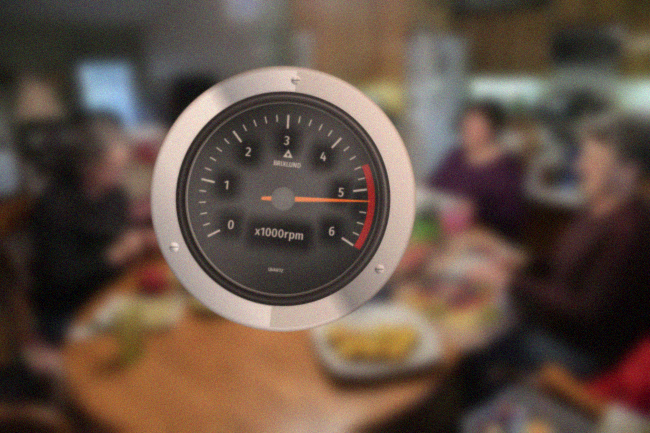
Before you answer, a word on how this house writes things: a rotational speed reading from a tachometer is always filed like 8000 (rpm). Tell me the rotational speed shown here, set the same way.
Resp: 5200 (rpm)
